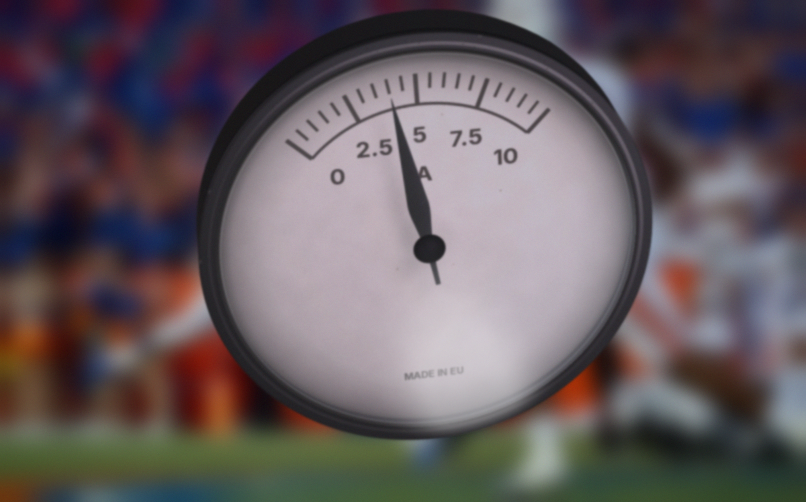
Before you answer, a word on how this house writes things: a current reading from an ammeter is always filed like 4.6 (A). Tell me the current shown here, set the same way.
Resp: 4 (A)
